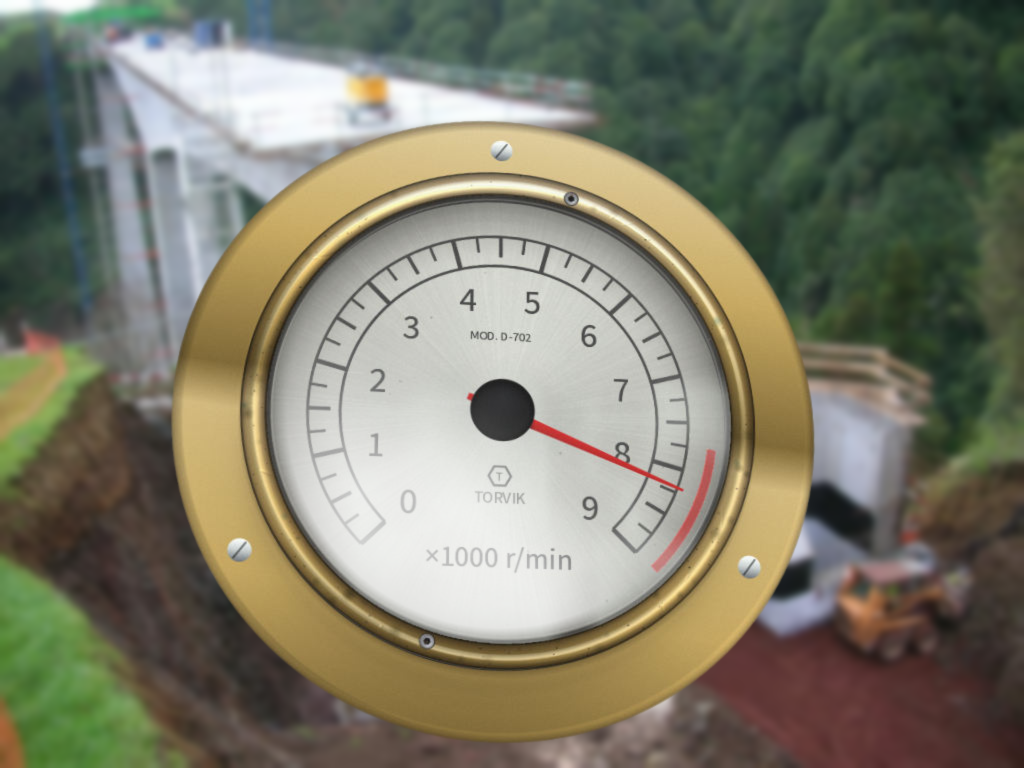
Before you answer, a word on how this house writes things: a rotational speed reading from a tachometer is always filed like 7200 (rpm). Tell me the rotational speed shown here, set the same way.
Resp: 8250 (rpm)
